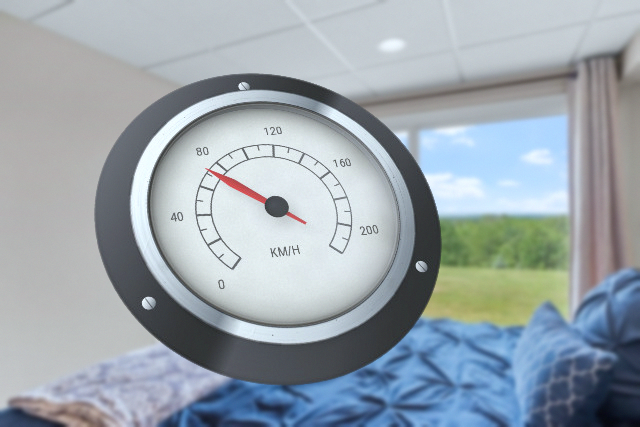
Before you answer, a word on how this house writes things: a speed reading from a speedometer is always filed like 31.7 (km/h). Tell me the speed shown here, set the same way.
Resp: 70 (km/h)
